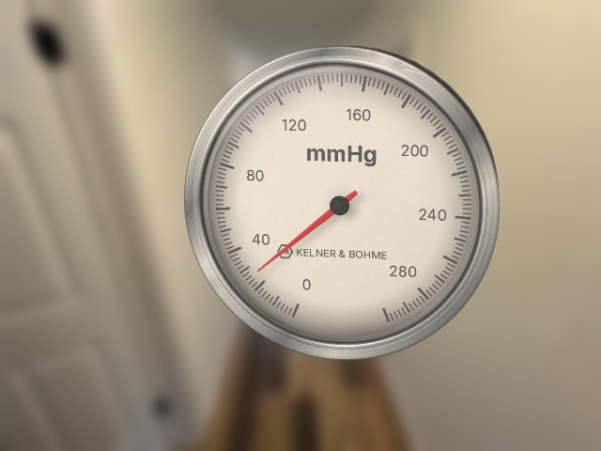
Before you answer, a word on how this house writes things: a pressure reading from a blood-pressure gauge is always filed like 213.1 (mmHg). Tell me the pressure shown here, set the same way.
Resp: 26 (mmHg)
